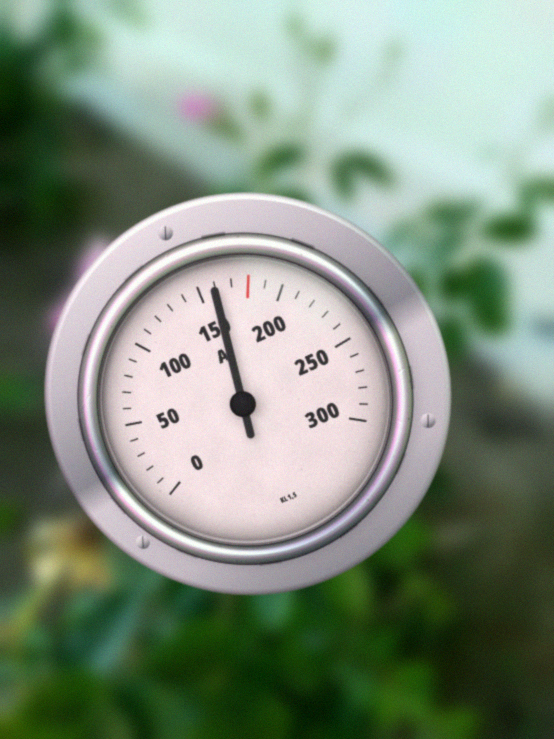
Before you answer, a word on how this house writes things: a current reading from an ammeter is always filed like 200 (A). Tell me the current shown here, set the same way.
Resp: 160 (A)
